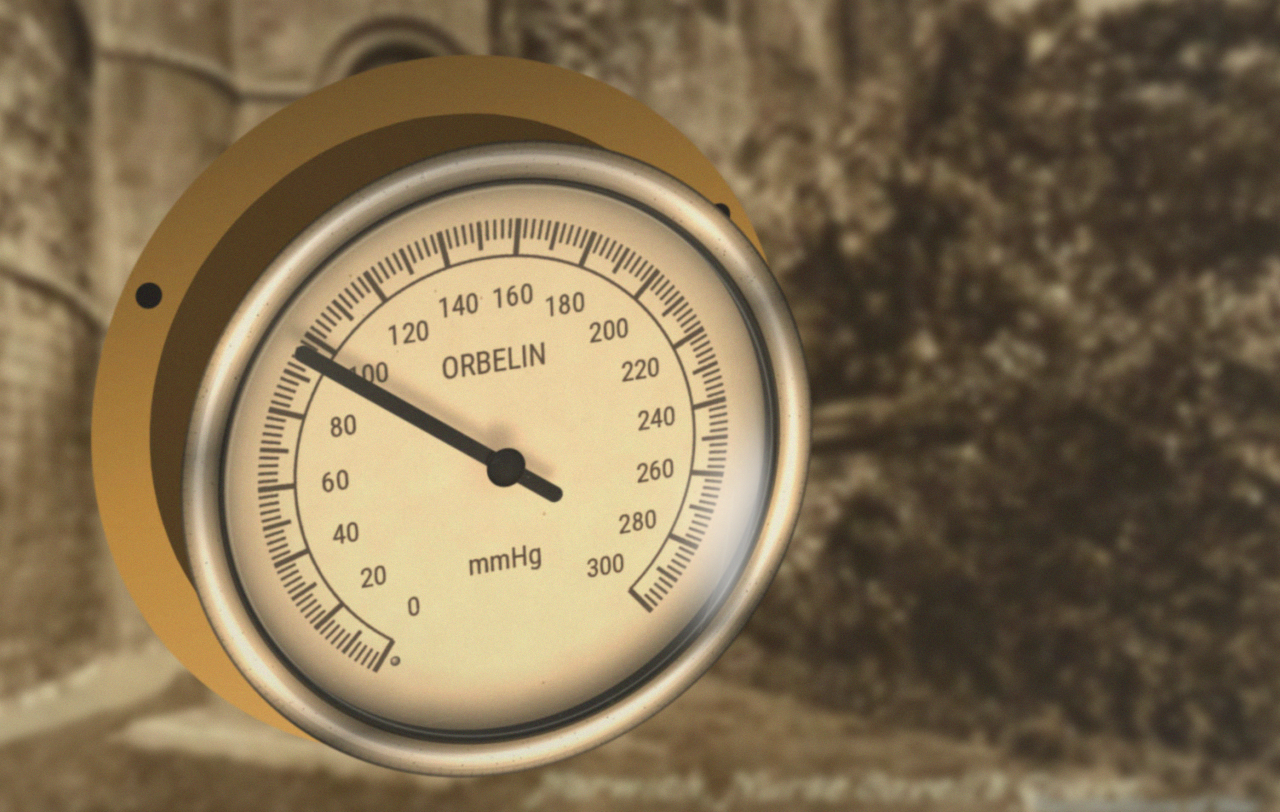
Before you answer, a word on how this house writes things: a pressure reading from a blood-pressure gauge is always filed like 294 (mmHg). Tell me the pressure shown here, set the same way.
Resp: 96 (mmHg)
